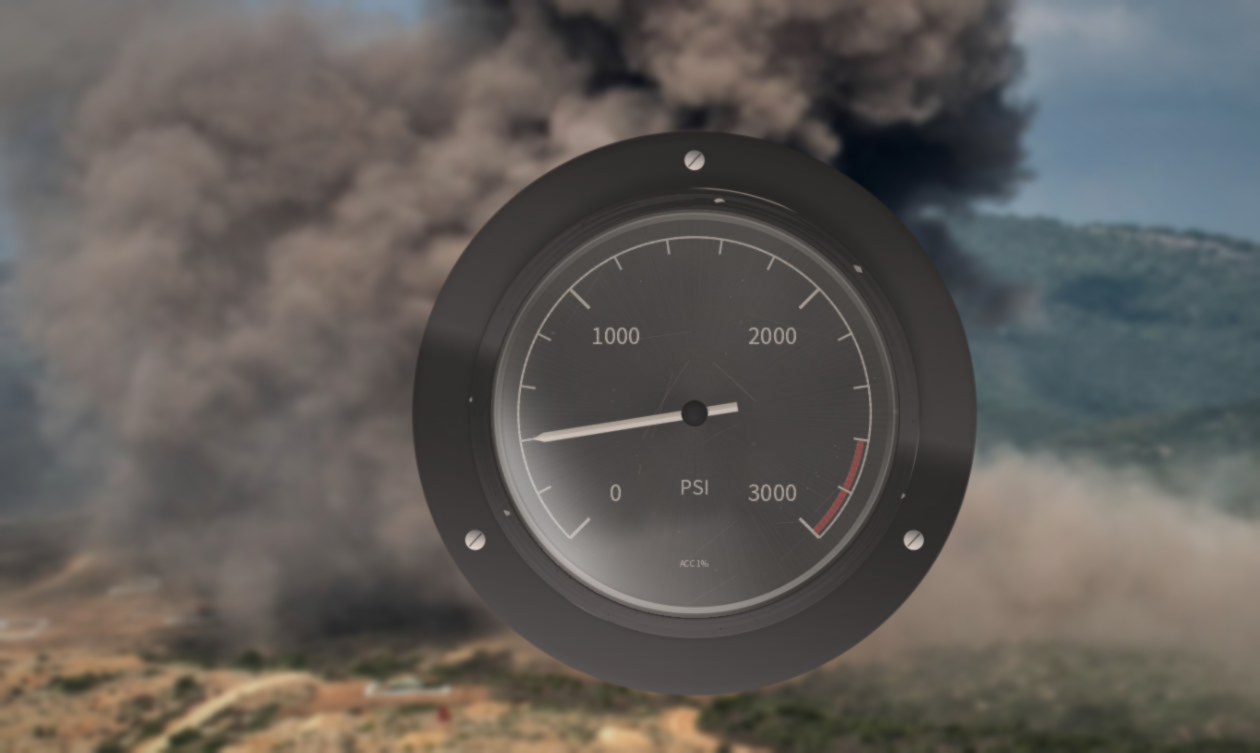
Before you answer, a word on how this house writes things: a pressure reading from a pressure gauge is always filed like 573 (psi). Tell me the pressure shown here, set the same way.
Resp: 400 (psi)
